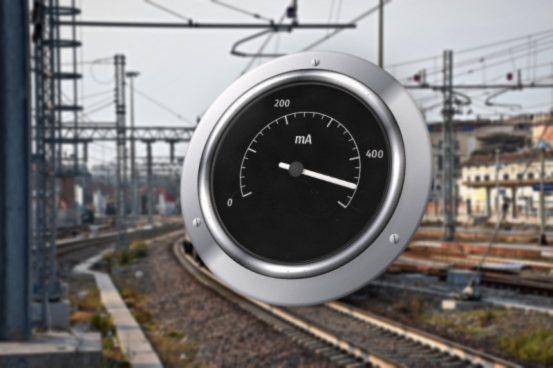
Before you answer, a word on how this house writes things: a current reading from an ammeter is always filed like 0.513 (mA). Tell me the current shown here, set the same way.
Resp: 460 (mA)
